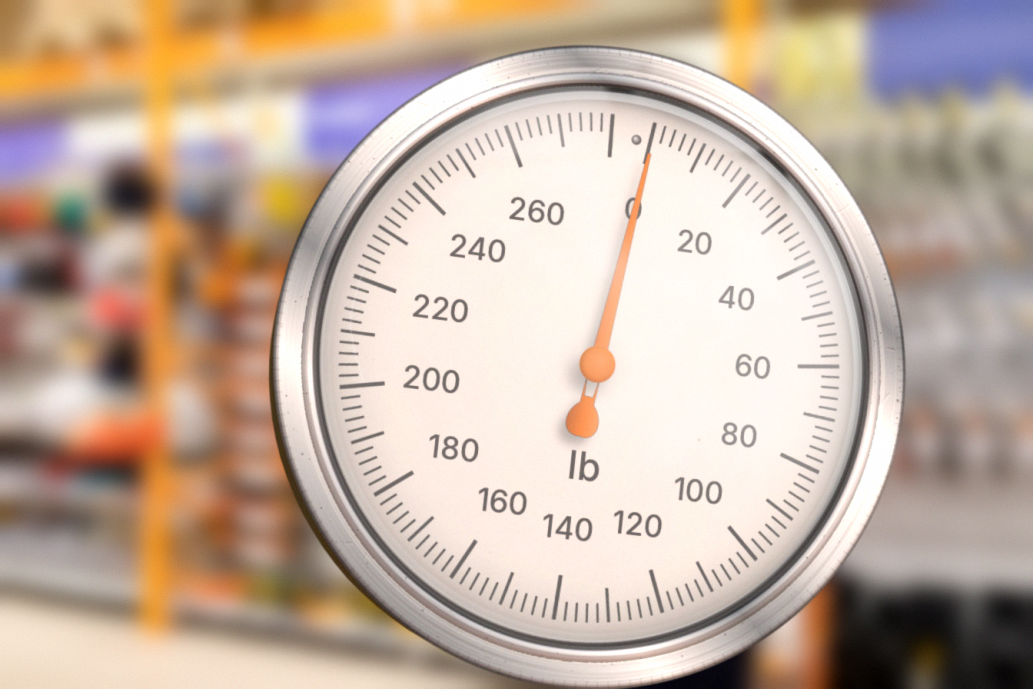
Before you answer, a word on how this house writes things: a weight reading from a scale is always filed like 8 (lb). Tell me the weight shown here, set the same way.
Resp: 0 (lb)
